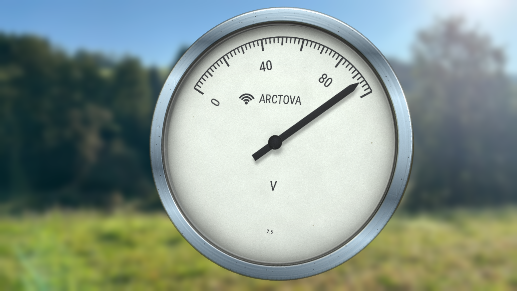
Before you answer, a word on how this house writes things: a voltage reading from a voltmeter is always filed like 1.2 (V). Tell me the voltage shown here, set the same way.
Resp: 94 (V)
